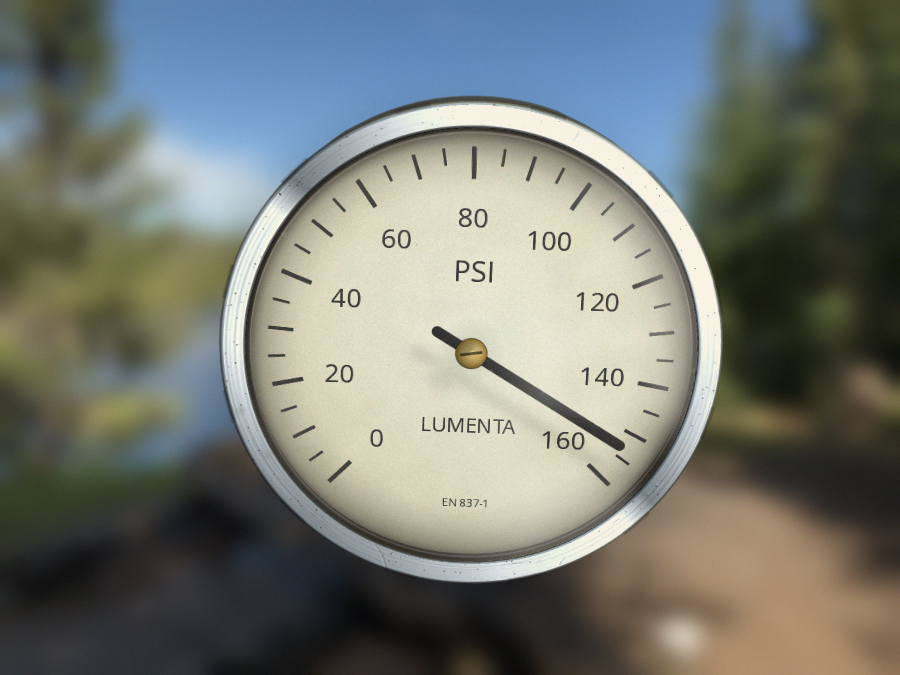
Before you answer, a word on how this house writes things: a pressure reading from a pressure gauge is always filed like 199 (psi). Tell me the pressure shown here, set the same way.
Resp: 152.5 (psi)
